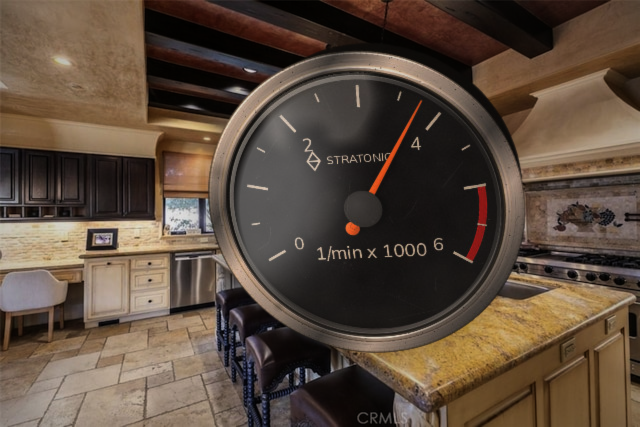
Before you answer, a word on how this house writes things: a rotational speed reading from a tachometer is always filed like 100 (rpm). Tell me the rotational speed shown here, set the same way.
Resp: 3750 (rpm)
